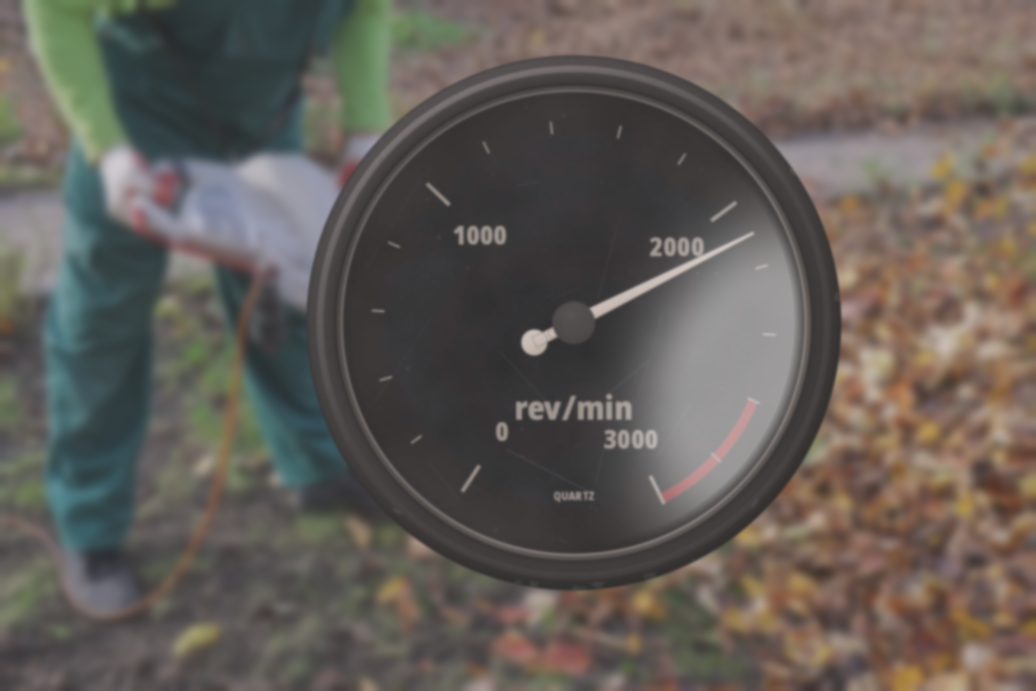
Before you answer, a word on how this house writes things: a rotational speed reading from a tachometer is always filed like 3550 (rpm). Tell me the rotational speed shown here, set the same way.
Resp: 2100 (rpm)
